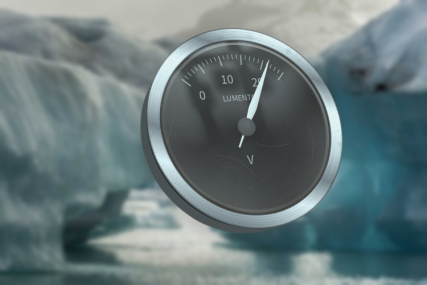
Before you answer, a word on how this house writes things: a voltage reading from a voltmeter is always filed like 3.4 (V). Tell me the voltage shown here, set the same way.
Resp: 21 (V)
